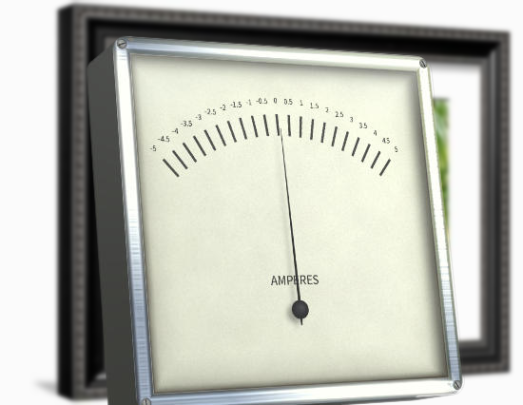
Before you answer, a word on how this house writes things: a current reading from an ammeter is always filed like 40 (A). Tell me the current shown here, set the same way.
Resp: 0 (A)
